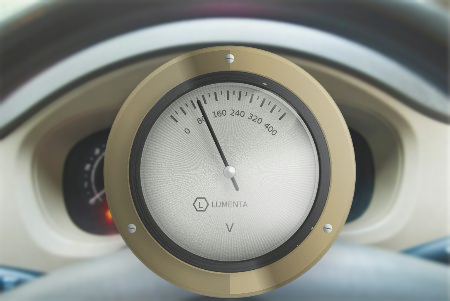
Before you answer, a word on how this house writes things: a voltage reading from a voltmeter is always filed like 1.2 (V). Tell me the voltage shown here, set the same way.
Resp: 100 (V)
